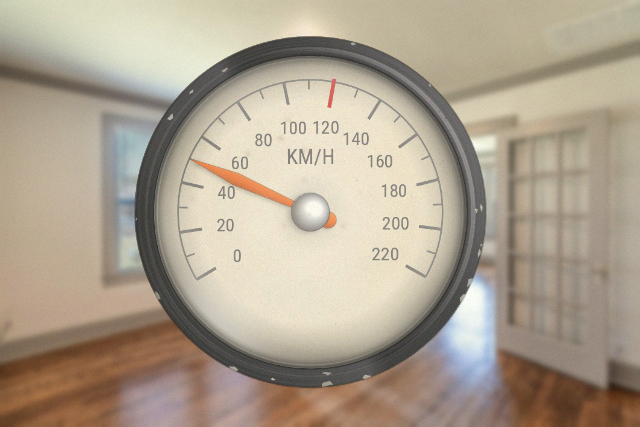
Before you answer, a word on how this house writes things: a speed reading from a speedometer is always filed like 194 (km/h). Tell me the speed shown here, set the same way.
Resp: 50 (km/h)
